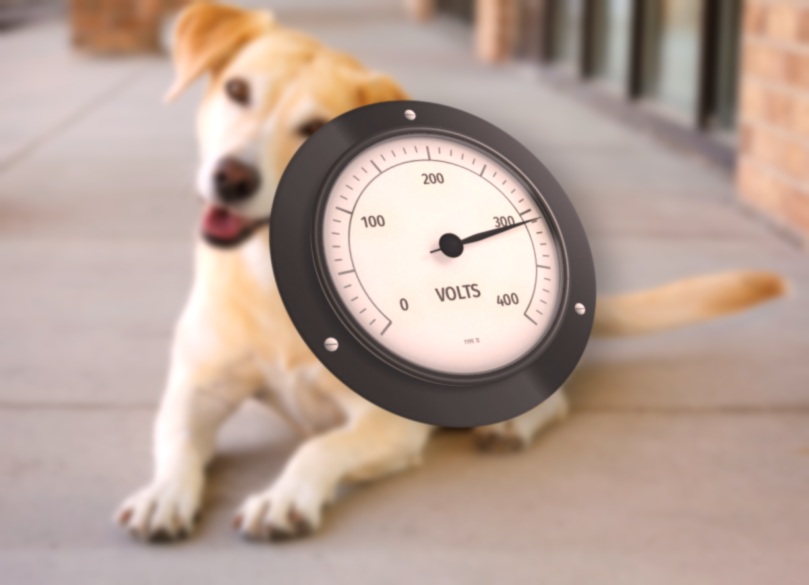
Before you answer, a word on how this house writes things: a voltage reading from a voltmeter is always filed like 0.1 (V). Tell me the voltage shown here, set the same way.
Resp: 310 (V)
